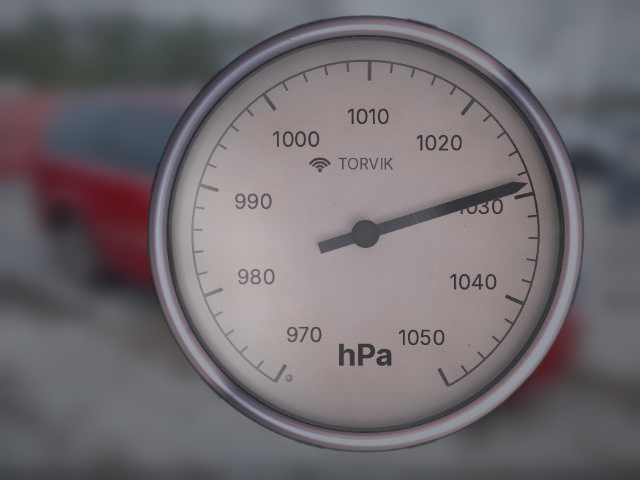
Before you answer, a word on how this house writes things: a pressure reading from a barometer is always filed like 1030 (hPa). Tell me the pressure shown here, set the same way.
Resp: 1029 (hPa)
